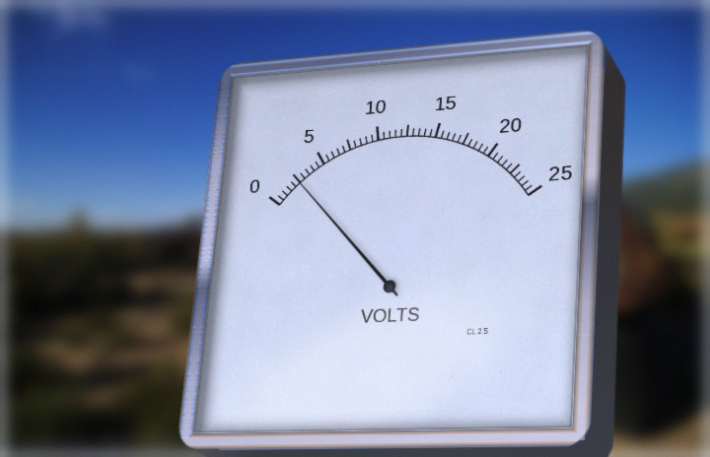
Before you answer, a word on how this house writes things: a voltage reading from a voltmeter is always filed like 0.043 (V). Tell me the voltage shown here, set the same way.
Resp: 2.5 (V)
